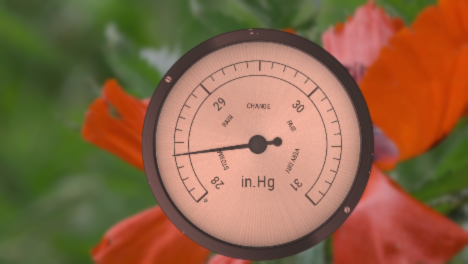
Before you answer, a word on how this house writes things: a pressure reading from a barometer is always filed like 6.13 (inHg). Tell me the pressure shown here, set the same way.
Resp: 28.4 (inHg)
